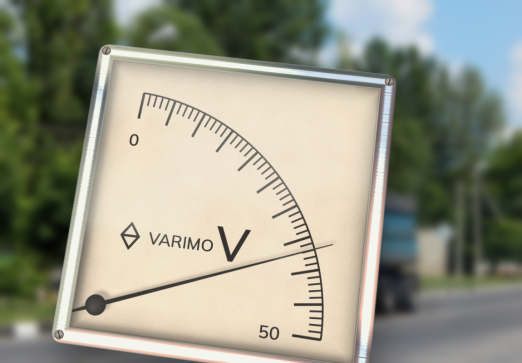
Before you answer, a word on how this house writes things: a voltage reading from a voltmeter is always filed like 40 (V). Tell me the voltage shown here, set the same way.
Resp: 37 (V)
